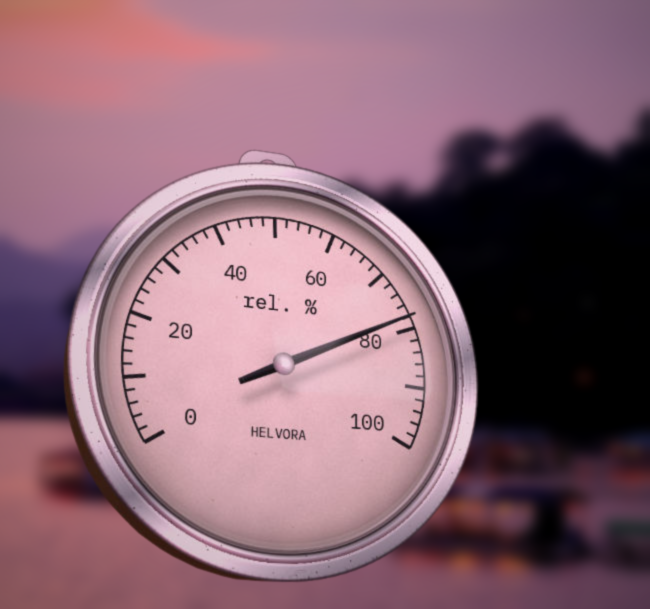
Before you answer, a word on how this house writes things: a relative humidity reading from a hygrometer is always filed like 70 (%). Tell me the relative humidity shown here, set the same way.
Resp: 78 (%)
